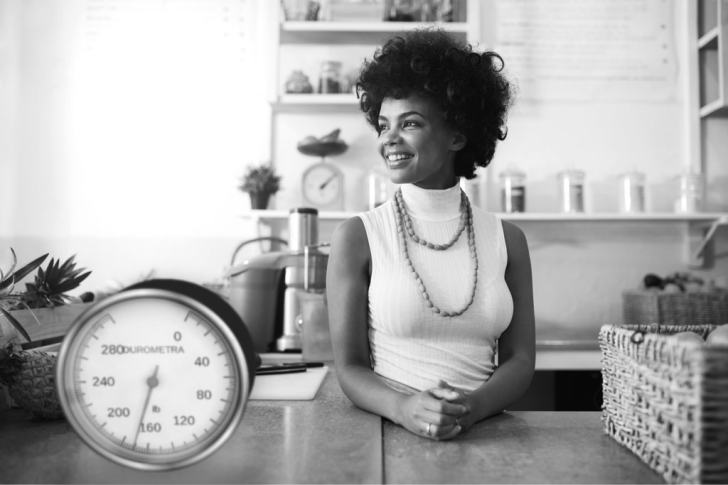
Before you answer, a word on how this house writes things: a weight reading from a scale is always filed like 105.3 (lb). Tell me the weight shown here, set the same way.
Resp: 170 (lb)
